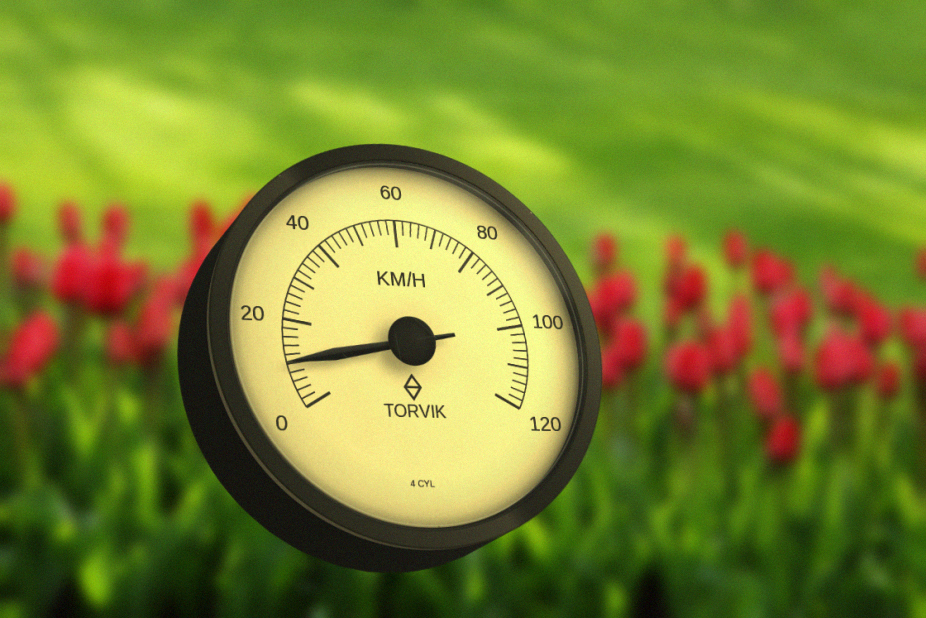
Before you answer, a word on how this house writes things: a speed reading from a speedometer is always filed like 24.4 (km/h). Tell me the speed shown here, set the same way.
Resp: 10 (km/h)
